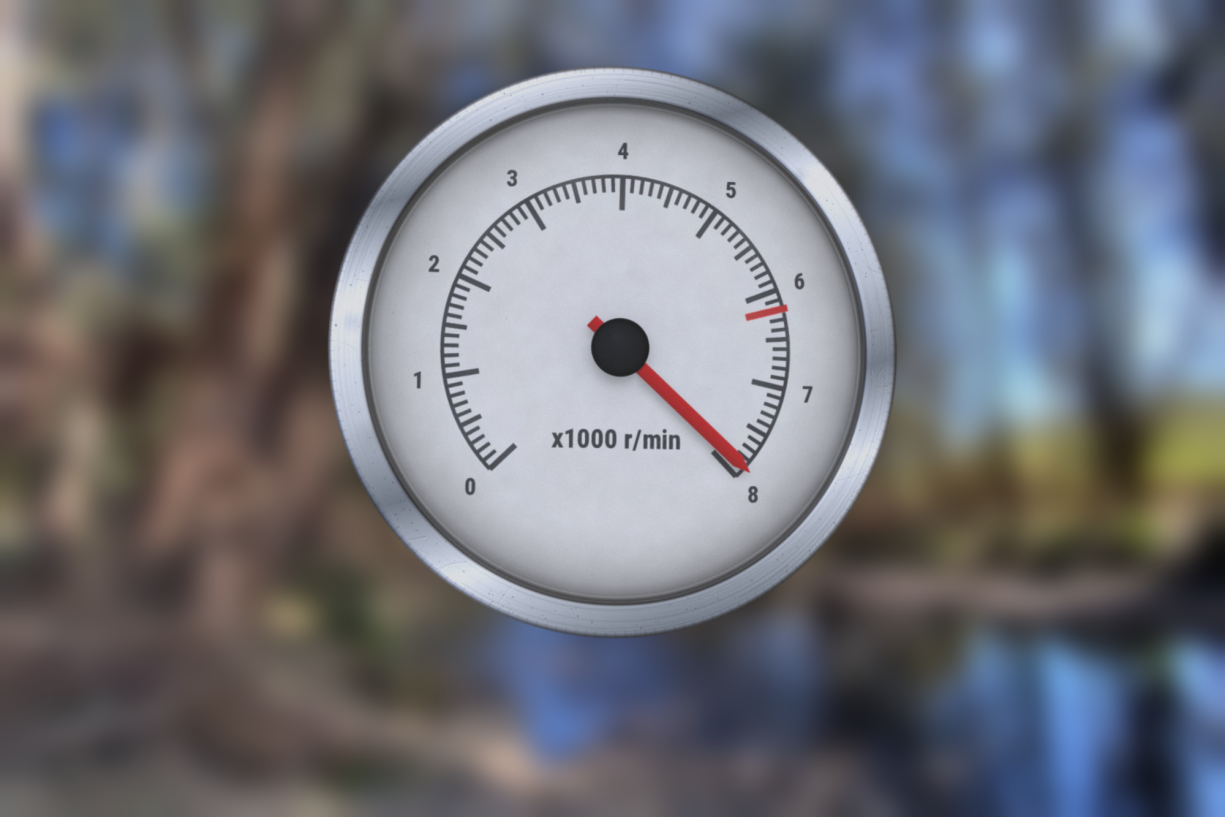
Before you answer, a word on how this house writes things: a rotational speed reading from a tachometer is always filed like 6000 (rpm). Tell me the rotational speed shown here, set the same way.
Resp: 7900 (rpm)
